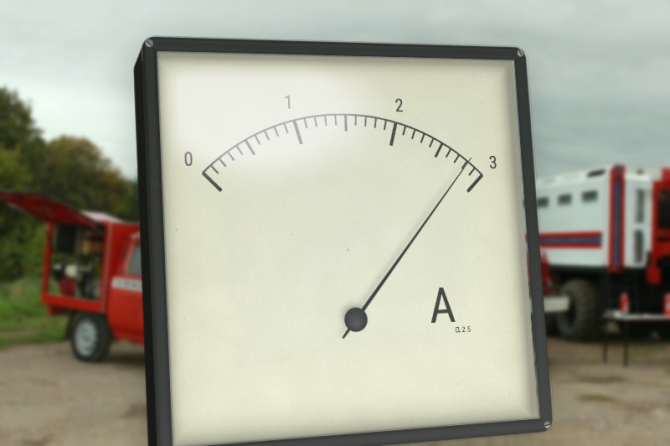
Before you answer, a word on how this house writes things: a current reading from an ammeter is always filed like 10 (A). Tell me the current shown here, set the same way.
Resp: 2.8 (A)
